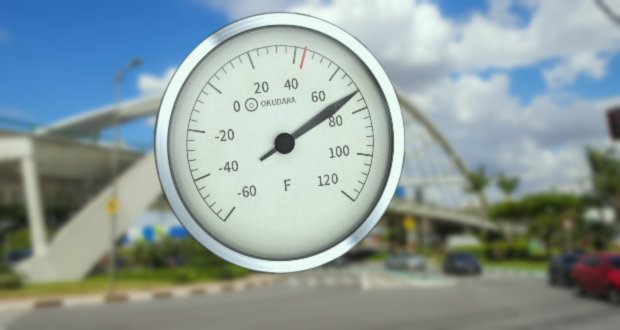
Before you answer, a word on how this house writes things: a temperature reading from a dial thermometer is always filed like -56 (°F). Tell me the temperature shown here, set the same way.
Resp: 72 (°F)
